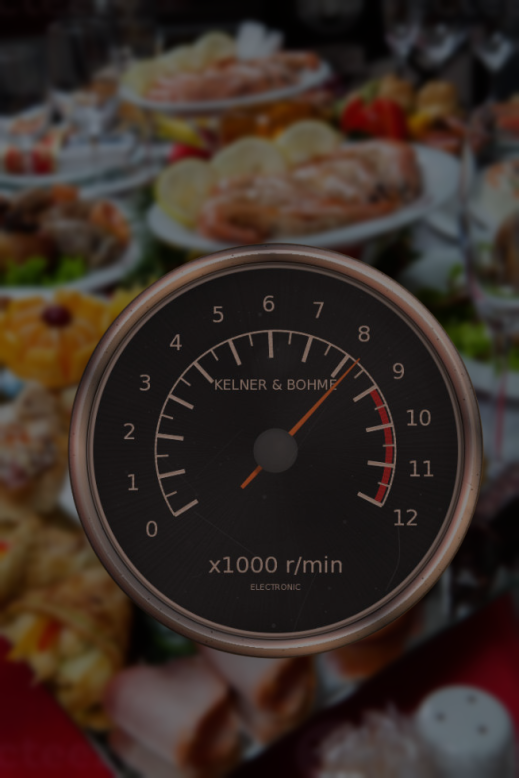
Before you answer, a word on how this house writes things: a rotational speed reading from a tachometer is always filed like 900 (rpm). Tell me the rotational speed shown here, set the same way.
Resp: 8250 (rpm)
